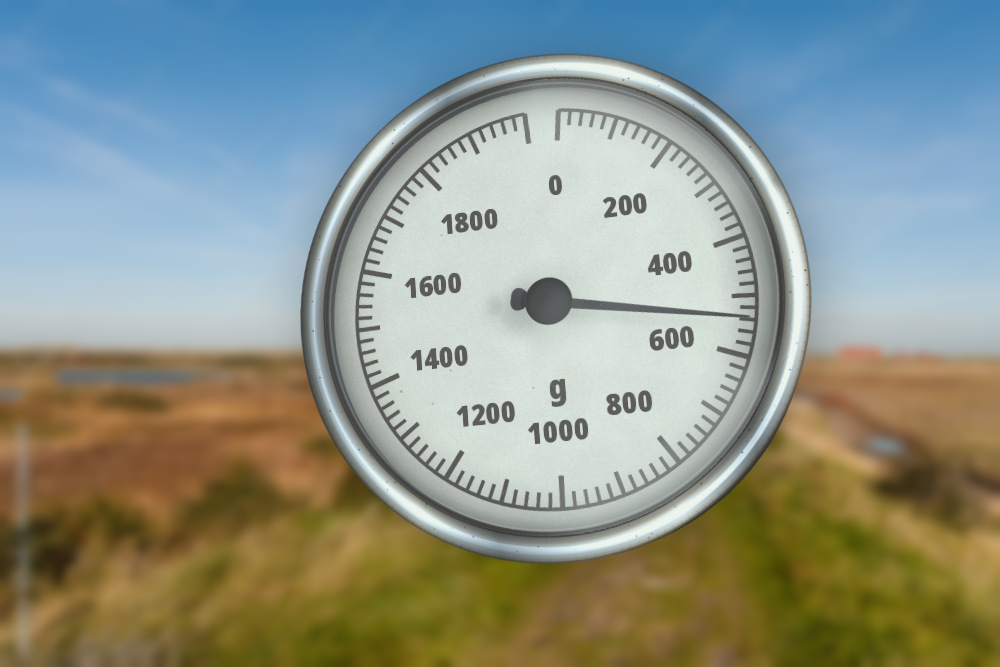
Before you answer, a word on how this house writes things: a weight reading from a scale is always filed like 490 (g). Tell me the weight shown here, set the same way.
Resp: 540 (g)
